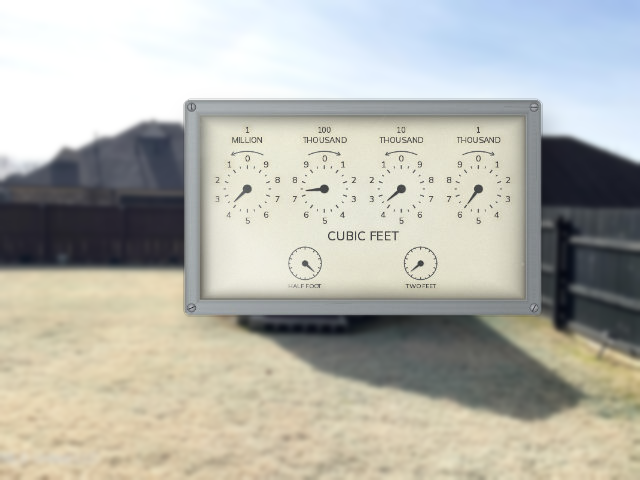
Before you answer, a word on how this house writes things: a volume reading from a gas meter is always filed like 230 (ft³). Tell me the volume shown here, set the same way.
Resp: 373600 (ft³)
